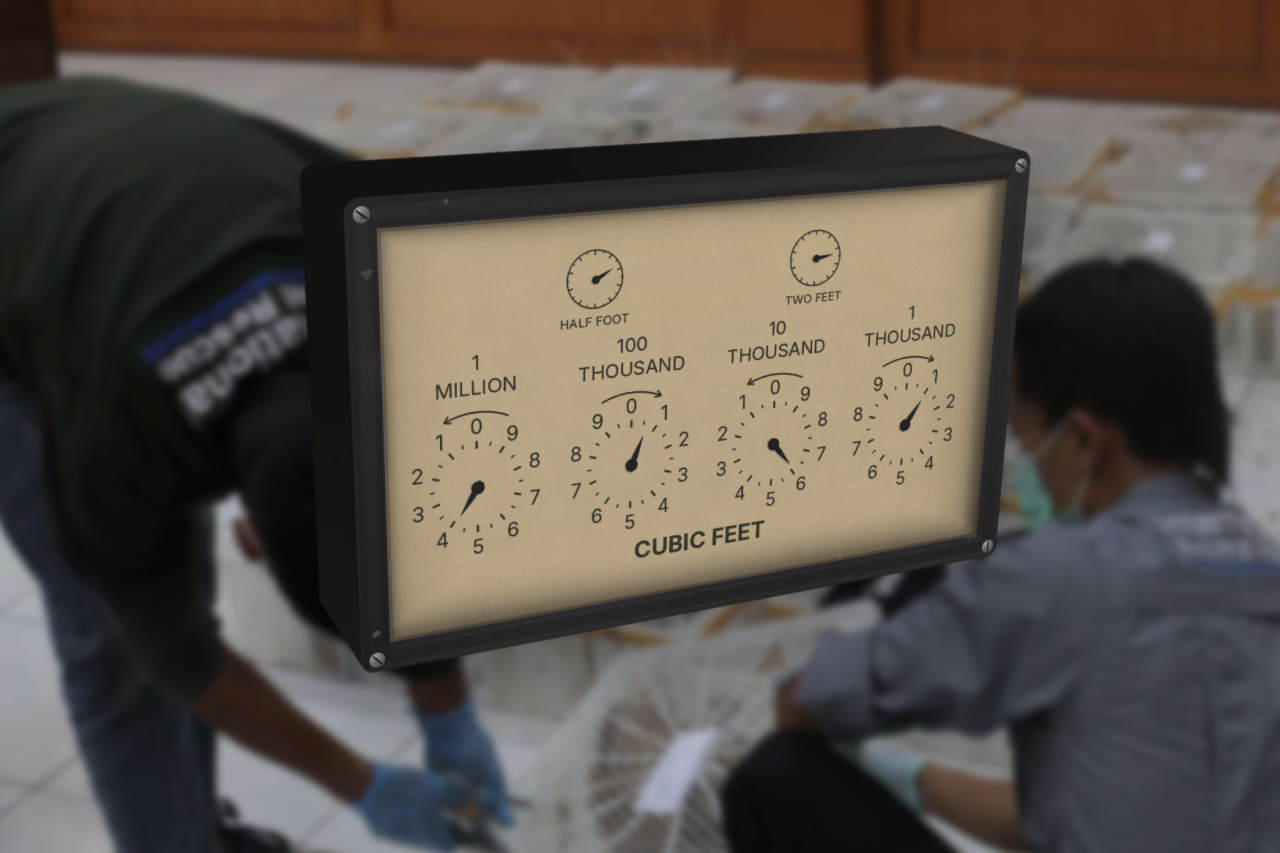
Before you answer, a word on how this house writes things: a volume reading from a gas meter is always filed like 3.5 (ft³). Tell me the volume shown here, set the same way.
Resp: 406100 (ft³)
